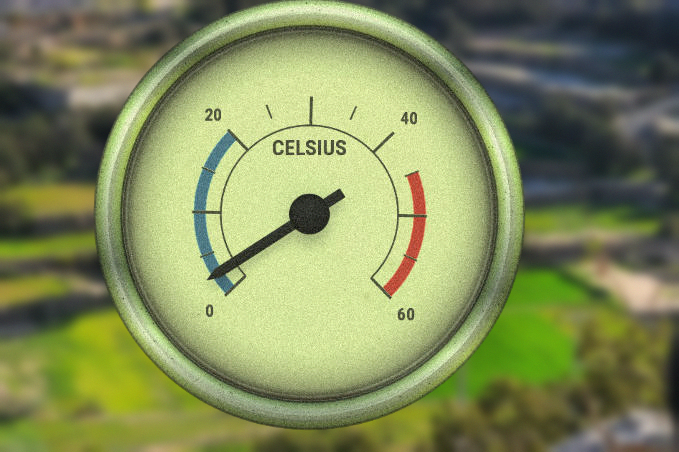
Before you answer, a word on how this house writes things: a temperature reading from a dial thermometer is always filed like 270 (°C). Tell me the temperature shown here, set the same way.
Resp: 2.5 (°C)
